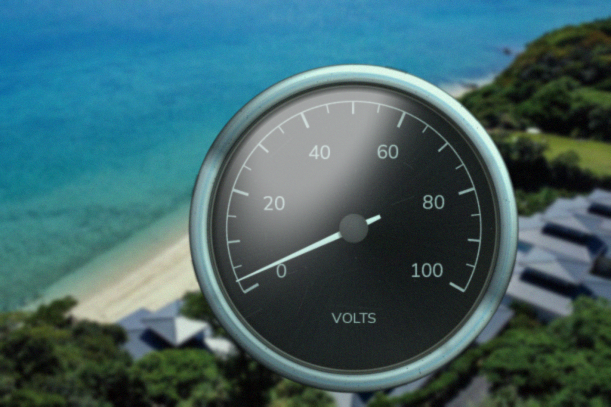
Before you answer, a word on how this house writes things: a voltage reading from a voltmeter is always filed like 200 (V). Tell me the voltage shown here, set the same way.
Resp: 2.5 (V)
